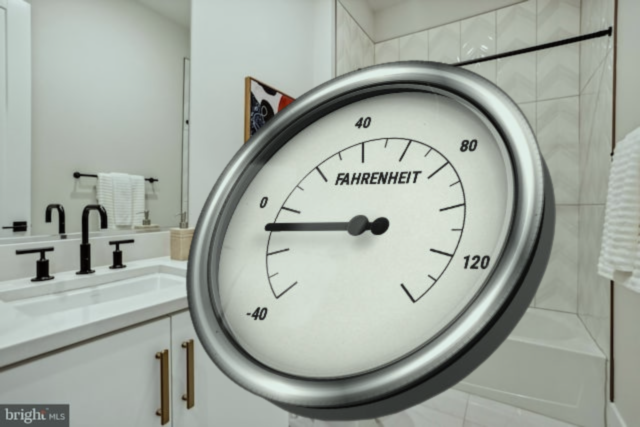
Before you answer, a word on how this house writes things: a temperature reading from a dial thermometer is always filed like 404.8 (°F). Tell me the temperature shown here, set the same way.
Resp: -10 (°F)
